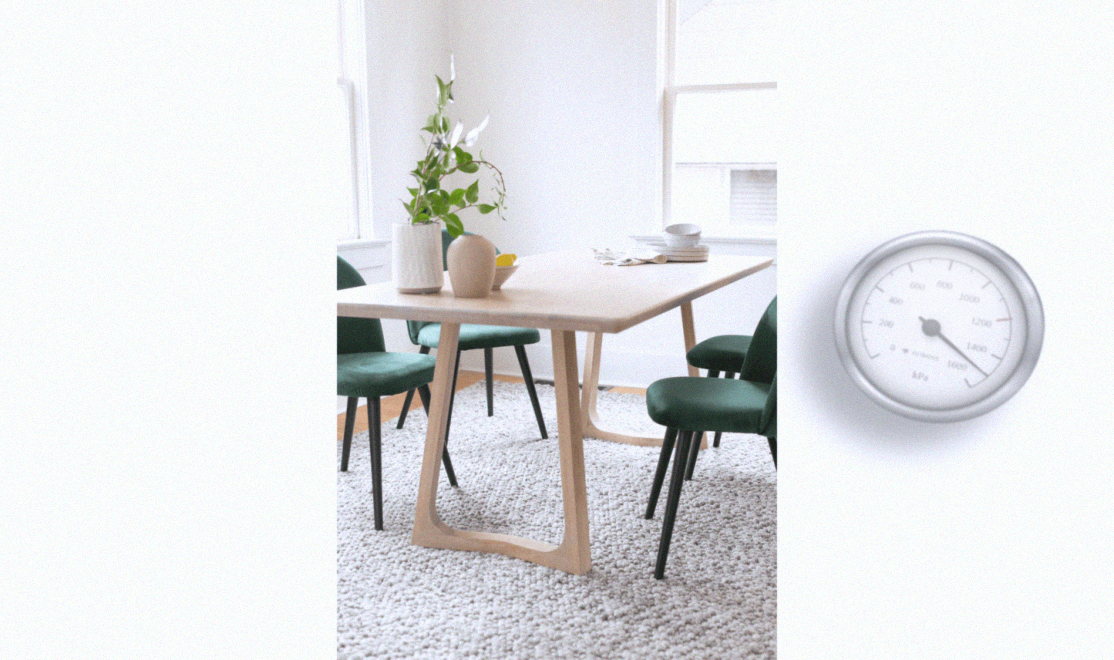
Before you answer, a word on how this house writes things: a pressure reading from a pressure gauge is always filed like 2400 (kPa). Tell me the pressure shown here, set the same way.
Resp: 1500 (kPa)
